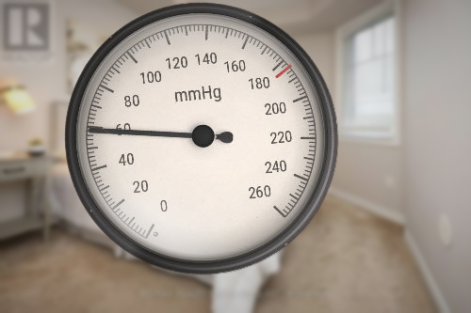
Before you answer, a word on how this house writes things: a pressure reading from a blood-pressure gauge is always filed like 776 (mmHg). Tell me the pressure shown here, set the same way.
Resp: 58 (mmHg)
